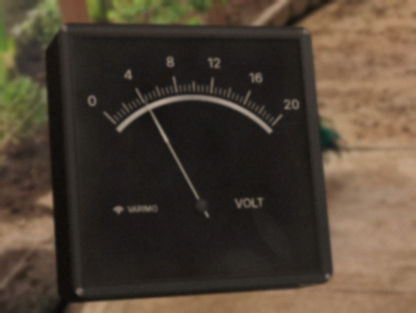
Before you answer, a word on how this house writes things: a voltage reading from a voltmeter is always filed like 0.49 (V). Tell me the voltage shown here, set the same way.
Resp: 4 (V)
